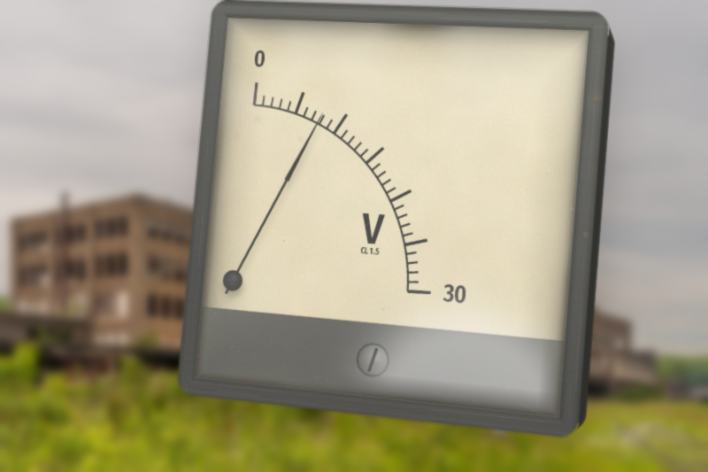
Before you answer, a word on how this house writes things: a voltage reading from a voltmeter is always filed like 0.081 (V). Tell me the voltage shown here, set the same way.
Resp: 8 (V)
